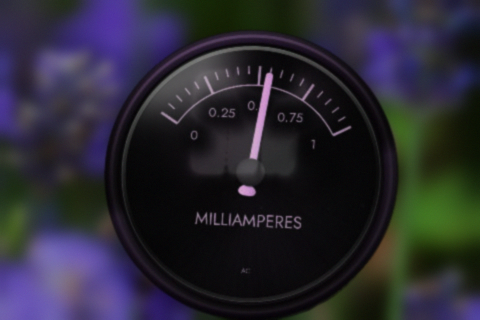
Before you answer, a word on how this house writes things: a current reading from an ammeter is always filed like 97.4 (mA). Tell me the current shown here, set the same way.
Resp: 0.55 (mA)
